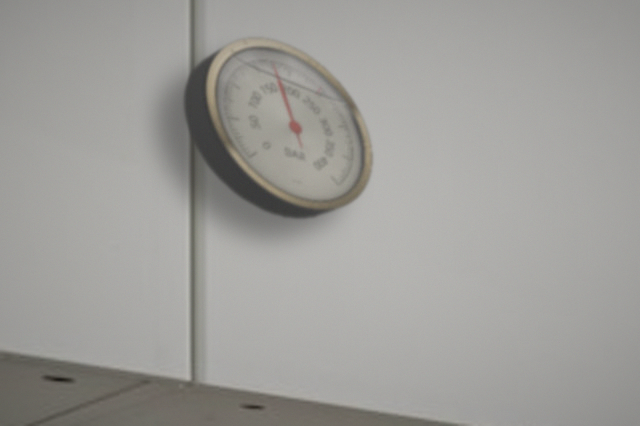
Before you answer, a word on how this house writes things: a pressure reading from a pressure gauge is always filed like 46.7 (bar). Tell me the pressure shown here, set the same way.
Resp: 175 (bar)
